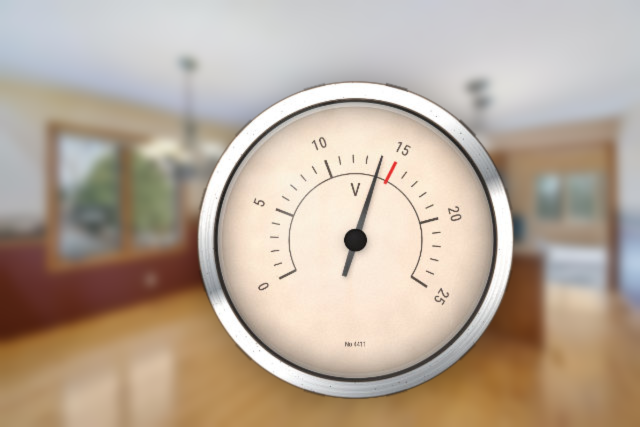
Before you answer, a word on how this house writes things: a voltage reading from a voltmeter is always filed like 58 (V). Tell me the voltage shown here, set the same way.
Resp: 14 (V)
